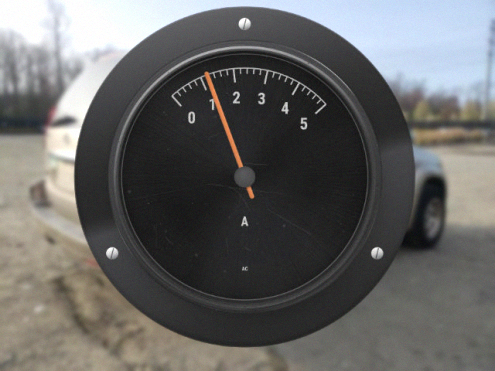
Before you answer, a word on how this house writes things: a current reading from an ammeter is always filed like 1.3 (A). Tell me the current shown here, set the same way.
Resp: 1.2 (A)
